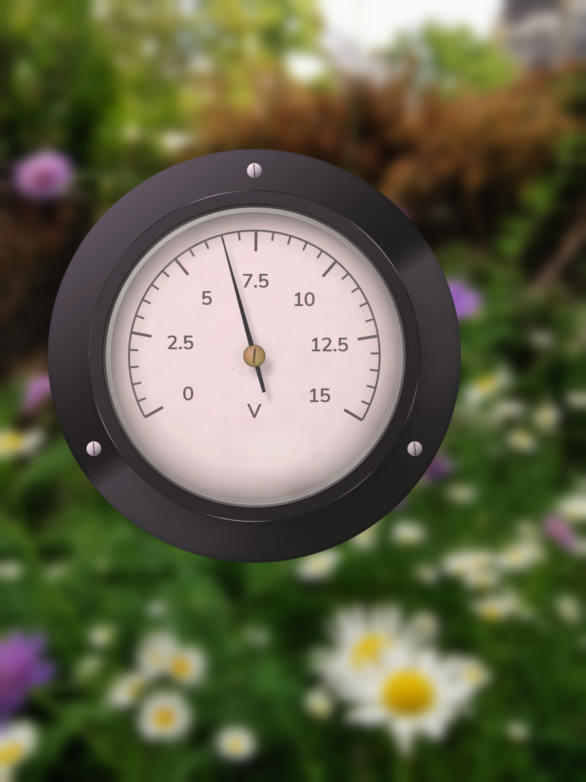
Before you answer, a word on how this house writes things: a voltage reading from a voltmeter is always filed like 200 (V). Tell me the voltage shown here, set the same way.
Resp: 6.5 (V)
